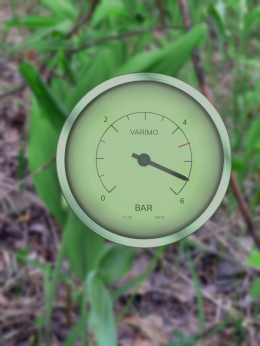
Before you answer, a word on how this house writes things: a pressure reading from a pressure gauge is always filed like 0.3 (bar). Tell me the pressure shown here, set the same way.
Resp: 5.5 (bar)
